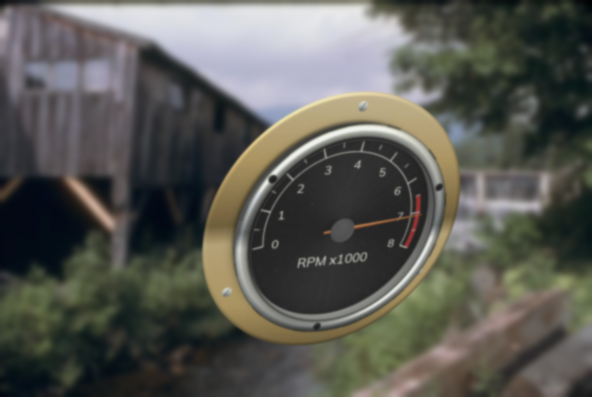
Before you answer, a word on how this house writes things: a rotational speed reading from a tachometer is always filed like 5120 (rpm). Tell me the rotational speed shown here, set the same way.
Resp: 7000 (rpm)
